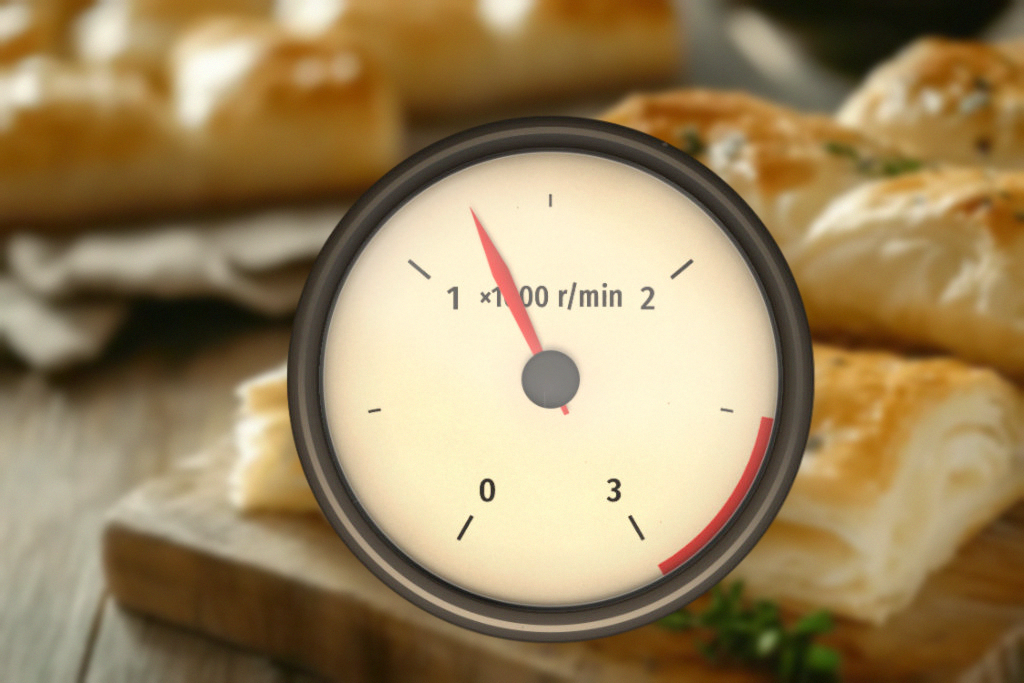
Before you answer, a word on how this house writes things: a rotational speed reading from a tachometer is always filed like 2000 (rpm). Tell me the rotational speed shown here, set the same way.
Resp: 1250 (rpm)
